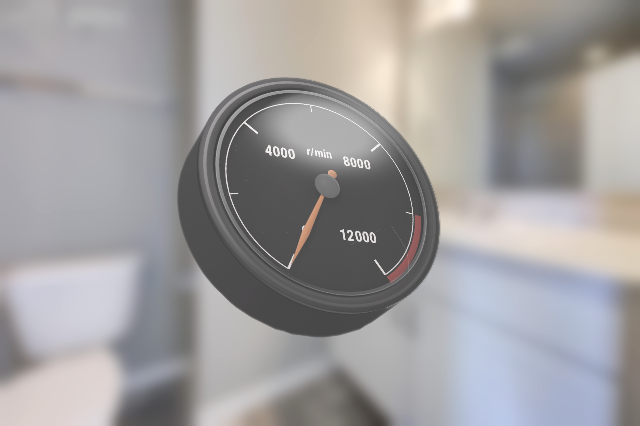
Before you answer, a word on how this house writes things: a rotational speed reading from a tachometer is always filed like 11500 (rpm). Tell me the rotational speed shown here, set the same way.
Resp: 0 (rpm)
